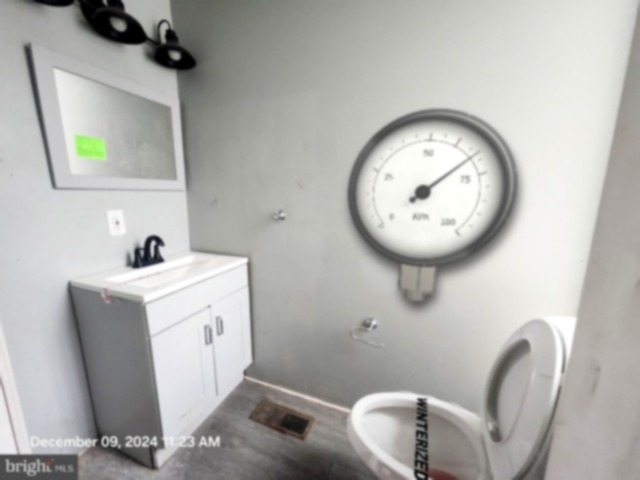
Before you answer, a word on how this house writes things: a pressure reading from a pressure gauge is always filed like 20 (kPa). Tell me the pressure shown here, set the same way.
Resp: 67.5 (kPa)
